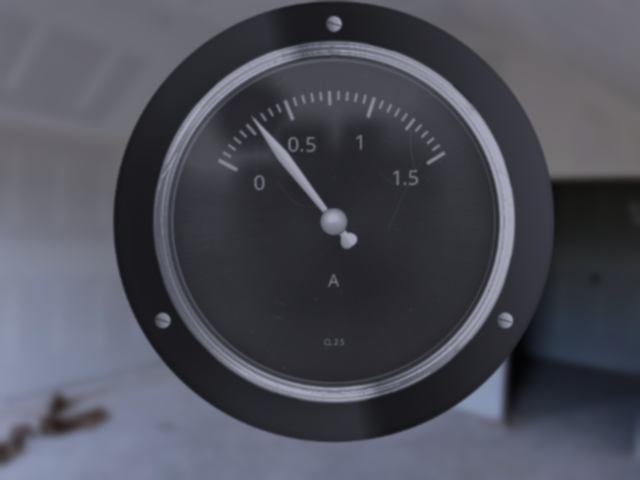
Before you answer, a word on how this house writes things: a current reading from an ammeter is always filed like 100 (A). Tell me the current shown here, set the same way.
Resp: 0.3 (A)
